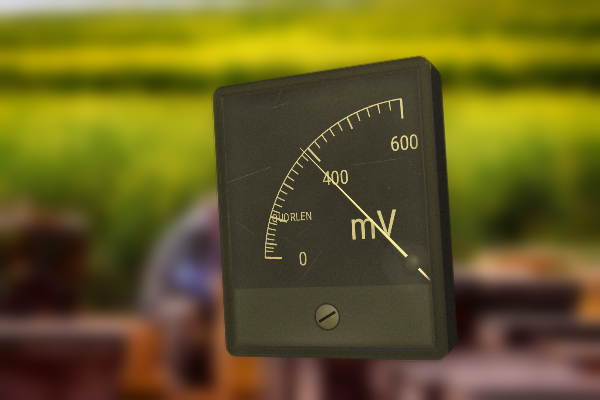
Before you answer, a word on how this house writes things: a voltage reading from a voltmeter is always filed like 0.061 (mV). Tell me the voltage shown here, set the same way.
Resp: 390 (mV)
